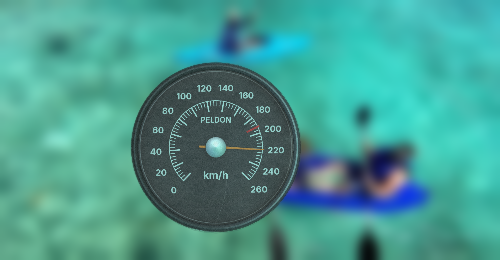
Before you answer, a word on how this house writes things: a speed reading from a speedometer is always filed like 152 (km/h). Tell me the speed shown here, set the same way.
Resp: 220 (km/h)
